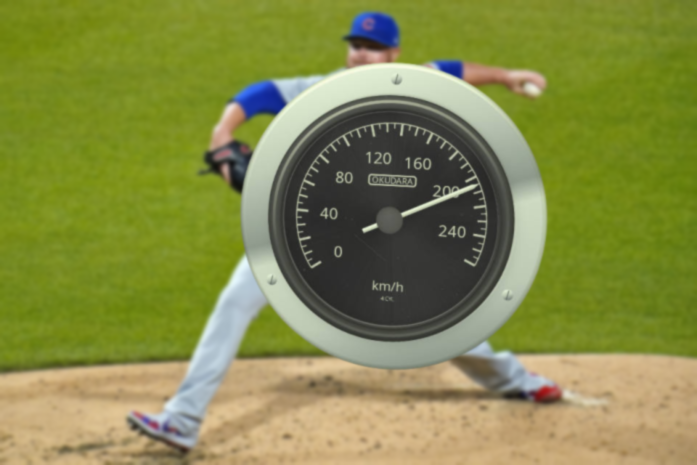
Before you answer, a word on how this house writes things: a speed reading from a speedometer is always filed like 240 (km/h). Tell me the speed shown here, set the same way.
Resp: 205 (km/h)
